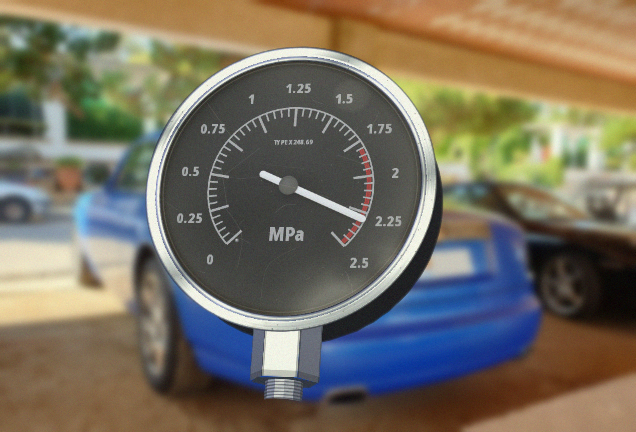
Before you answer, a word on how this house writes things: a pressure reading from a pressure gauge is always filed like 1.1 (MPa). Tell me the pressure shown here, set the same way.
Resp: 2.3 (MPa)
